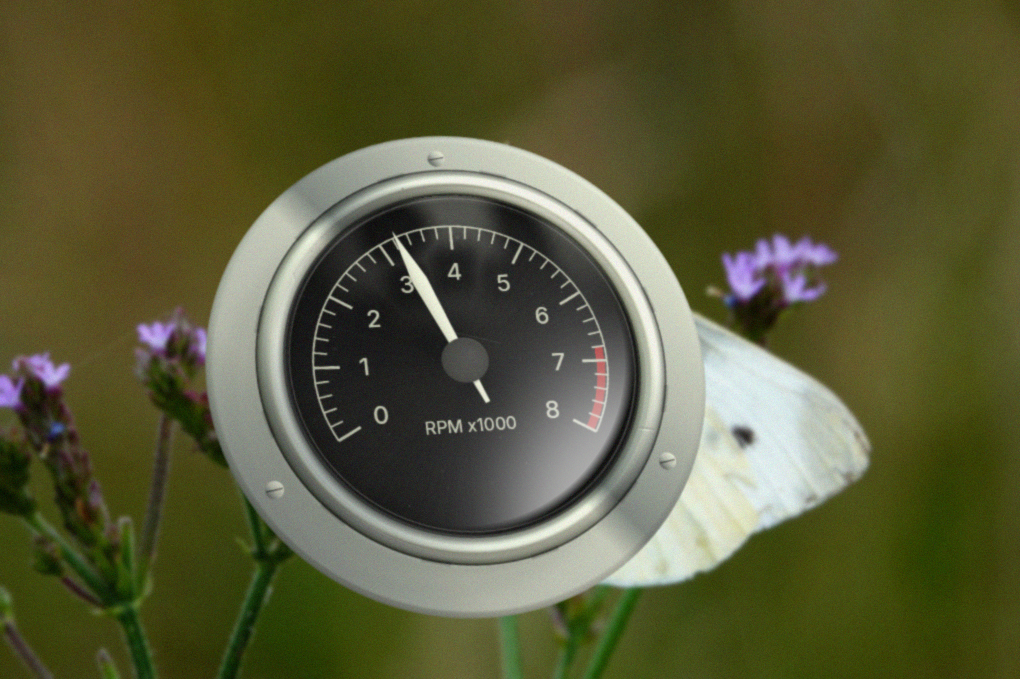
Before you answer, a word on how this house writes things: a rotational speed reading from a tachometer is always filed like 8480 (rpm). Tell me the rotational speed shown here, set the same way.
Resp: 3200 (rpm)
